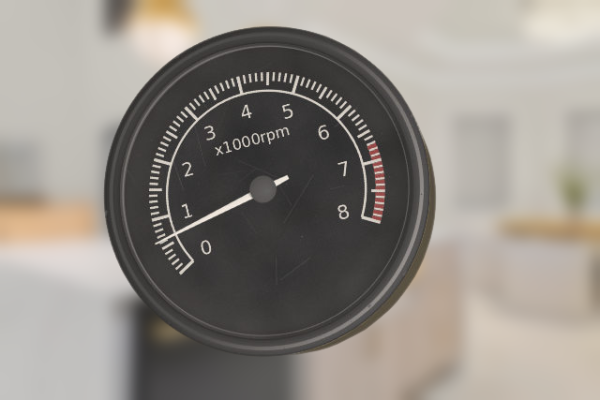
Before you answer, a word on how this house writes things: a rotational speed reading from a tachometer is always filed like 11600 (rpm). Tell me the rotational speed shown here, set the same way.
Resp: 600 (rpm)
